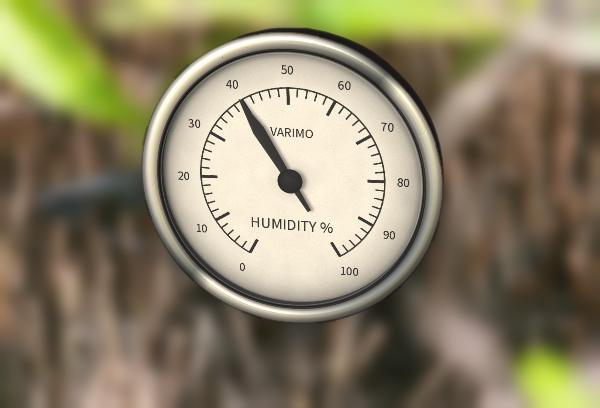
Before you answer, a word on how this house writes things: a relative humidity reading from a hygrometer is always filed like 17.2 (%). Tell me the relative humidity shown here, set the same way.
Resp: 40 (%)
